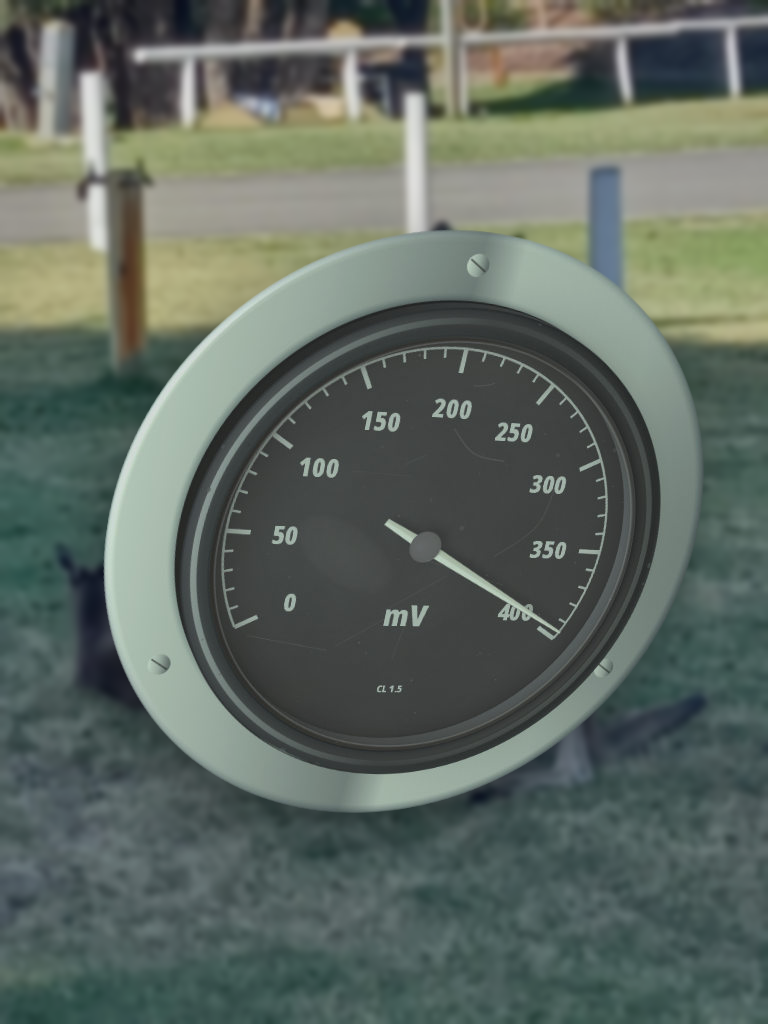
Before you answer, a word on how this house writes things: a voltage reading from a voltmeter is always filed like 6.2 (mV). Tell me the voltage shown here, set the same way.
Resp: 395 (mV)
